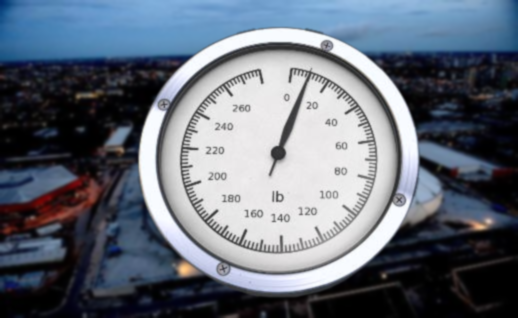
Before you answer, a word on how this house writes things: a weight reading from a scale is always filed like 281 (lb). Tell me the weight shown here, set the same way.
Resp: 10 (lb)
